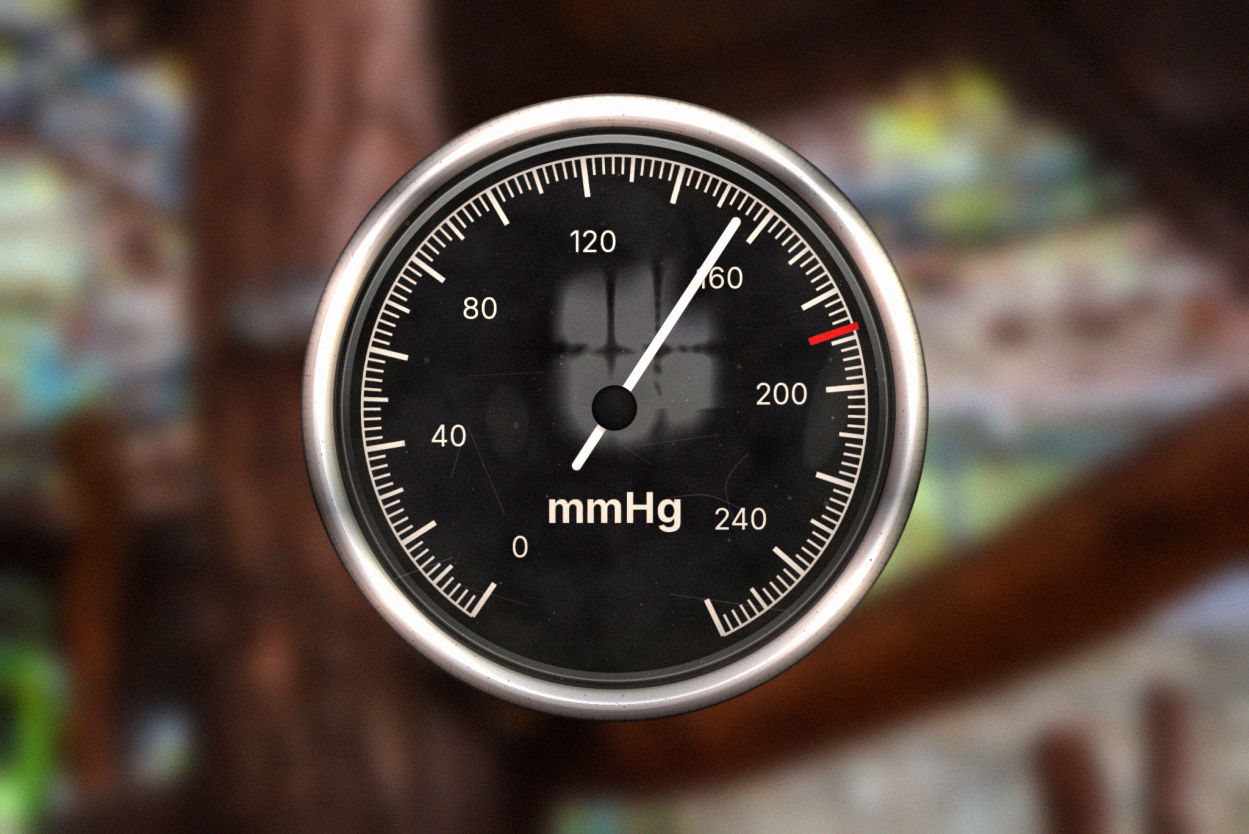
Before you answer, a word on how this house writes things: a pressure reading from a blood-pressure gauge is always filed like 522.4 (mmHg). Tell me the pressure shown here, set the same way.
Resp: 155 (mmHg)
